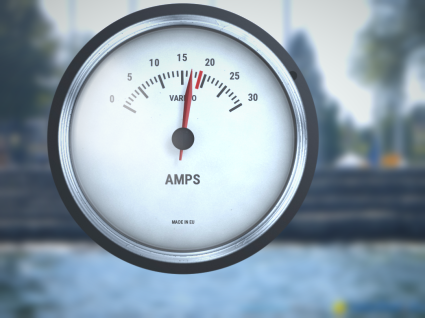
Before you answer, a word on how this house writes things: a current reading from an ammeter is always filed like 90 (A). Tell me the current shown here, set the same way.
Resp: 17 (A)
